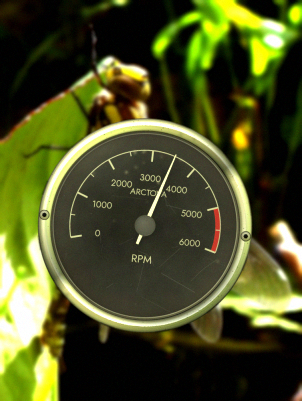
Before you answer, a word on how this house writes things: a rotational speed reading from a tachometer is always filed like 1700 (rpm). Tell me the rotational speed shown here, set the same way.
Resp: 3500 (rpm)
